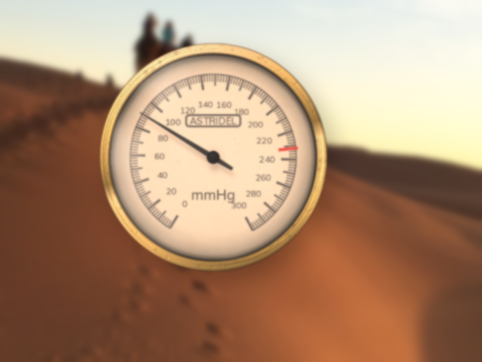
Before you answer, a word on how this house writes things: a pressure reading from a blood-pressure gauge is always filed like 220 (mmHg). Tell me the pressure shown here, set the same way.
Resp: 90 (mmHg)
